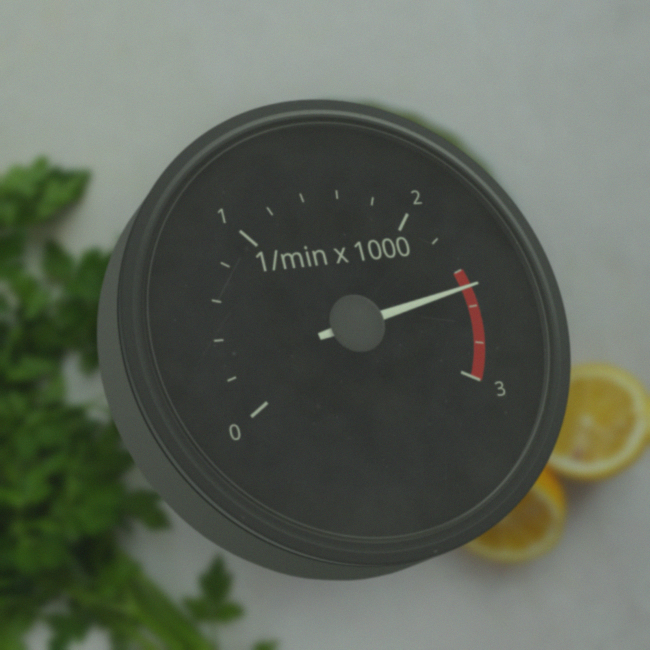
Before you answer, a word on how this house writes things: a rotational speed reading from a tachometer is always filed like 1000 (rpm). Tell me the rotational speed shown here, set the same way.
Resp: 2500 (rpm)
